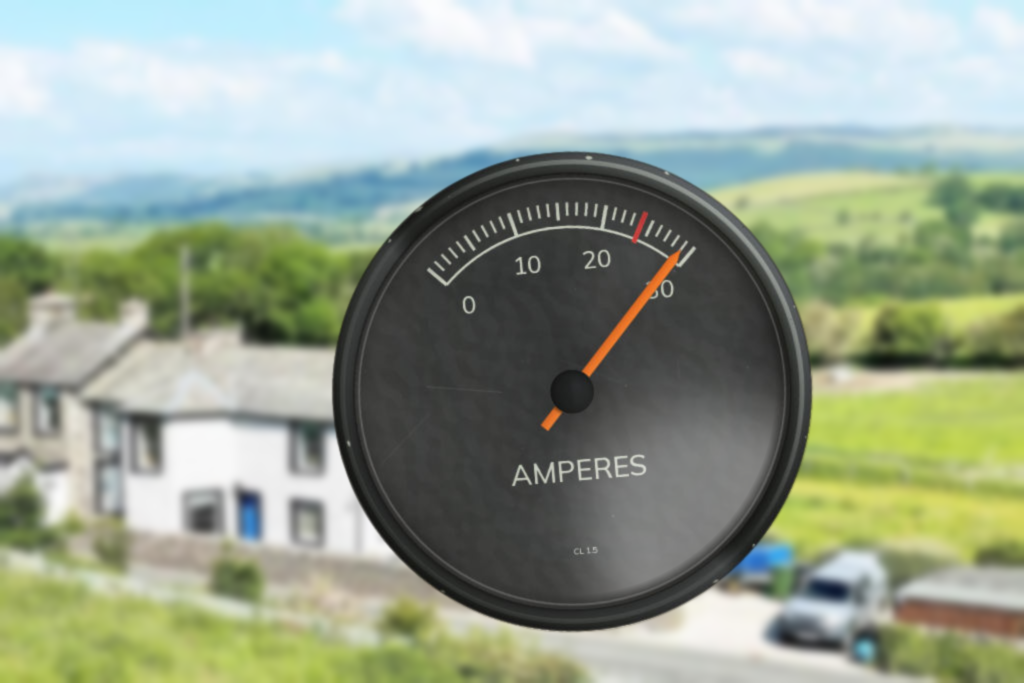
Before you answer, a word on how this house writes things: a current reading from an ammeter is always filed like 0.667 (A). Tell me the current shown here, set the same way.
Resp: 29 (A)
